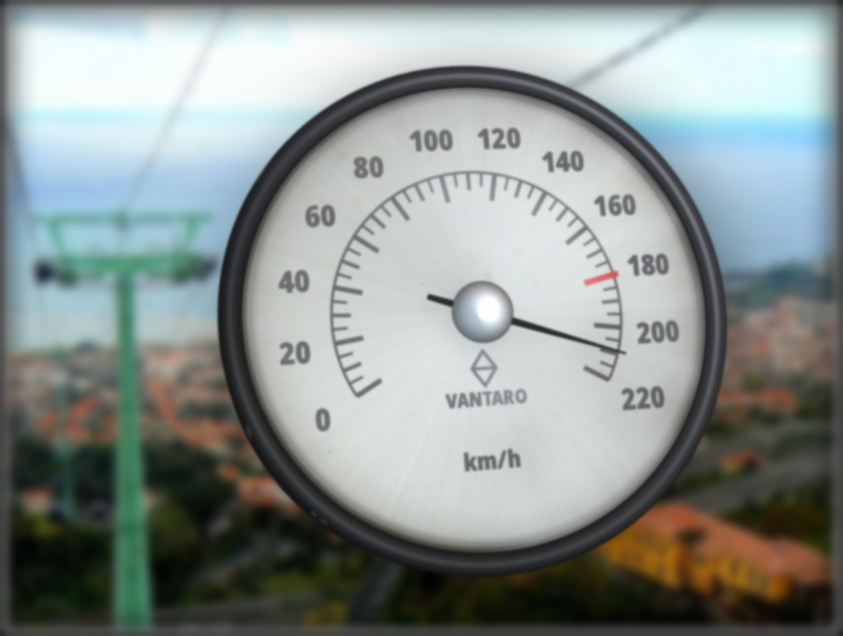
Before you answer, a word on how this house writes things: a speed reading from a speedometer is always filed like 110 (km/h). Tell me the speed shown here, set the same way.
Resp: 210 (km/h)
